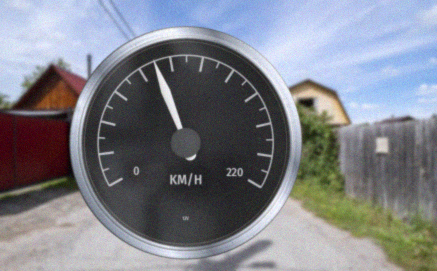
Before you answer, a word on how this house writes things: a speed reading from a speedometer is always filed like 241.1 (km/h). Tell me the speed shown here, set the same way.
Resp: 90 (km/h)
